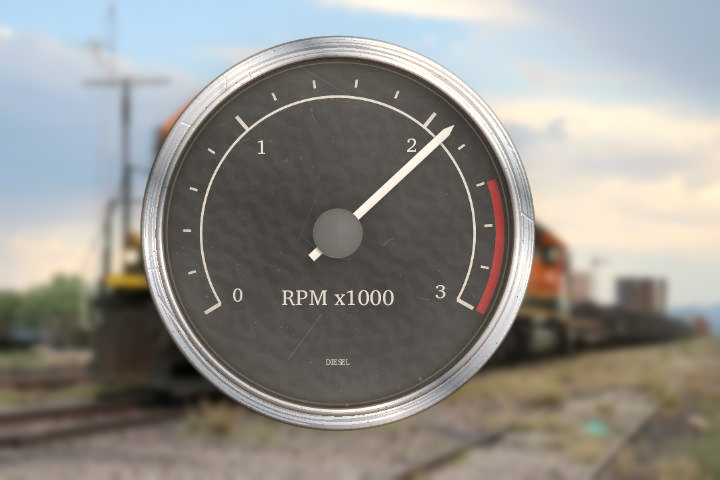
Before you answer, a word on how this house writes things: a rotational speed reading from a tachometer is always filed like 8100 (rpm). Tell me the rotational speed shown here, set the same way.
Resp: 2100 (rpm)
